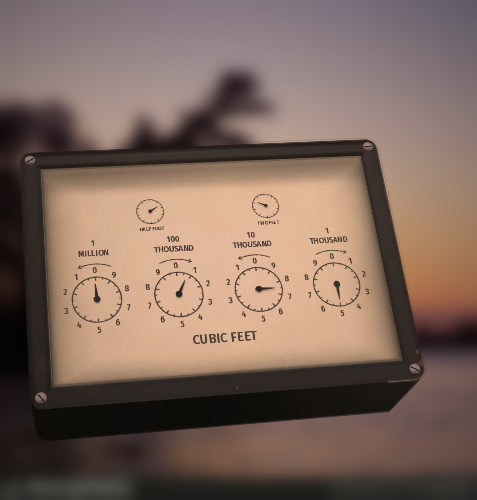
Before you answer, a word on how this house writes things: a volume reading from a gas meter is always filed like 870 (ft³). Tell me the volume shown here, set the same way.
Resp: 7500 (ft³)
